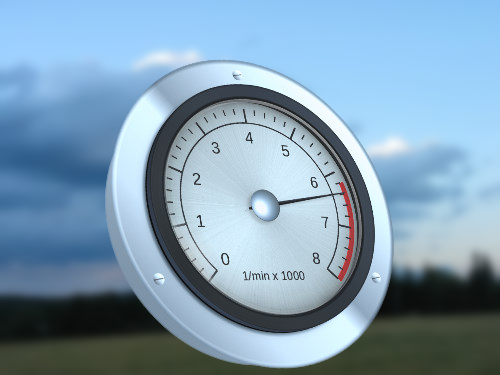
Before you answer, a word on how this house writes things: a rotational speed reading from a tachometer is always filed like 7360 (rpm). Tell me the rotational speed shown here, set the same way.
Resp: 6400 (rpm)
